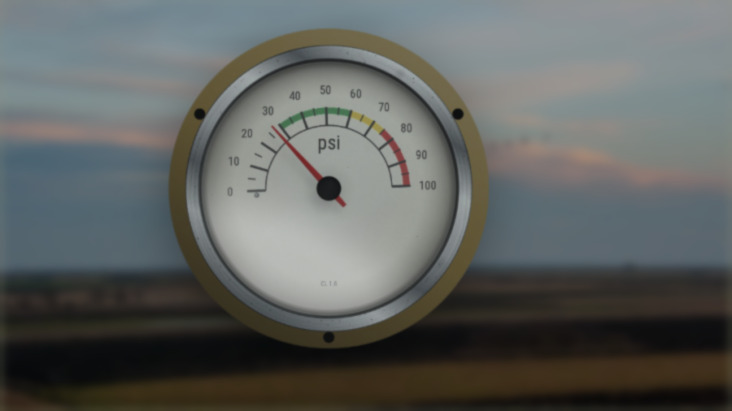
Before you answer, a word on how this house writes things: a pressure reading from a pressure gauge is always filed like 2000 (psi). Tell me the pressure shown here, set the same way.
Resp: 27.5 (psi)
